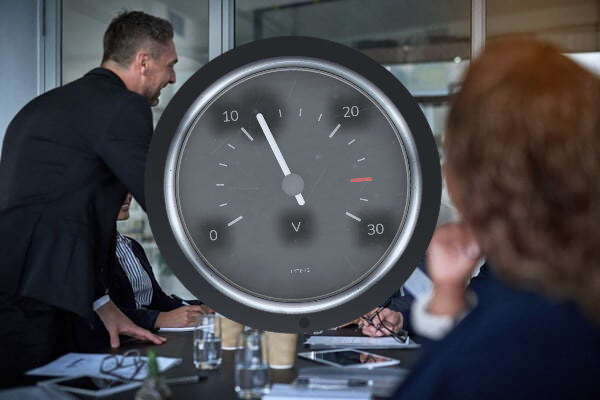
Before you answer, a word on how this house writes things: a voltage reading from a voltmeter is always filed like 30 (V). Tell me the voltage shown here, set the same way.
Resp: 12 (V)
